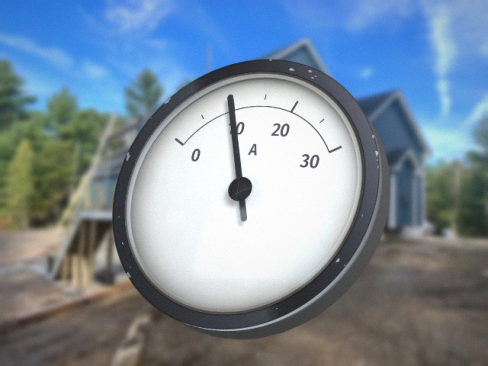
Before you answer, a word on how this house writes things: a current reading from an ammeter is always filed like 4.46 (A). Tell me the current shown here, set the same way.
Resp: 10 (A)
